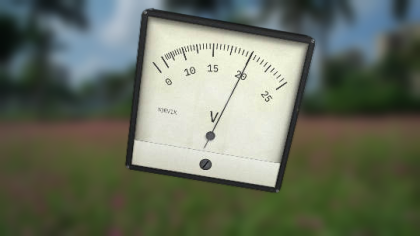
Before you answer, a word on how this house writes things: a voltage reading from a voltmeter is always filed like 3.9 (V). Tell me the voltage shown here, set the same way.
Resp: 20 (V)
